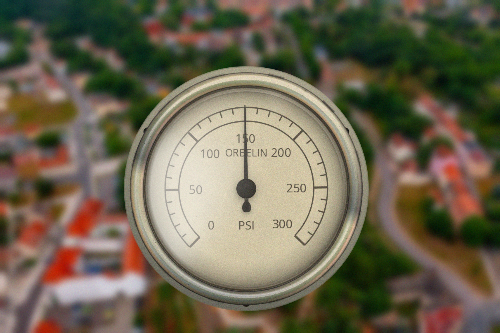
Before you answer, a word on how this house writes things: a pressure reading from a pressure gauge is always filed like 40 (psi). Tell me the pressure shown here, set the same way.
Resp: 150 (psi)
